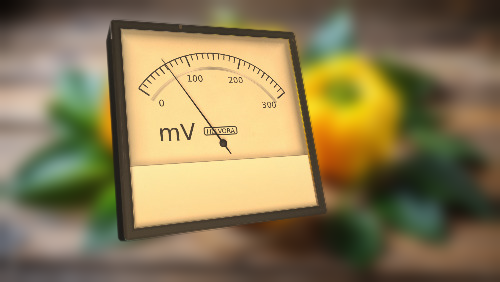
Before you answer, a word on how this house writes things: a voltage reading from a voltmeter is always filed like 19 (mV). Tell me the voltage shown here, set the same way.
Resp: 60 (mV)
